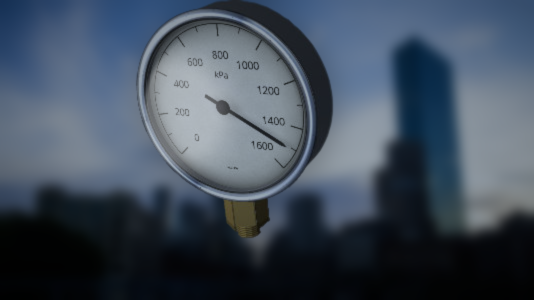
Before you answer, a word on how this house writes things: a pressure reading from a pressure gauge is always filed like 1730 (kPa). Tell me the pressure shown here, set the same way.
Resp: 1500 (kPa)
